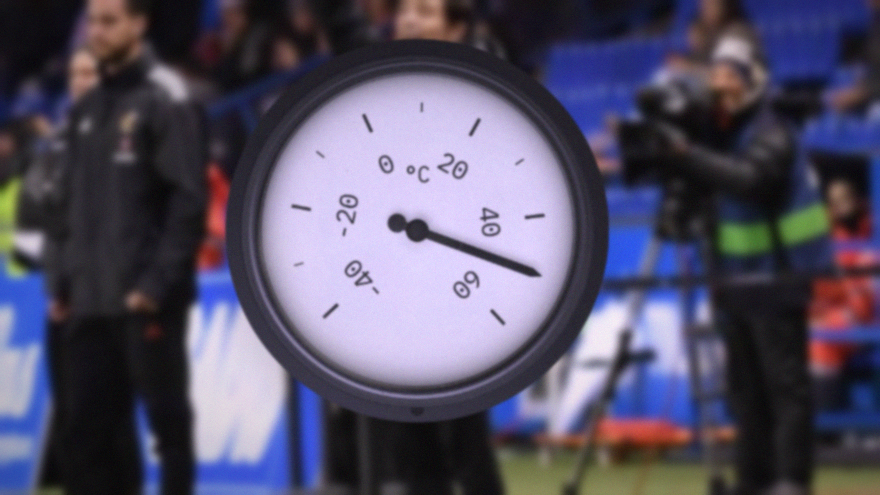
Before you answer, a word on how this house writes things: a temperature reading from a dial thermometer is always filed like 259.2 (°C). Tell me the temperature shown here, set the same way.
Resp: 50 (°C)
